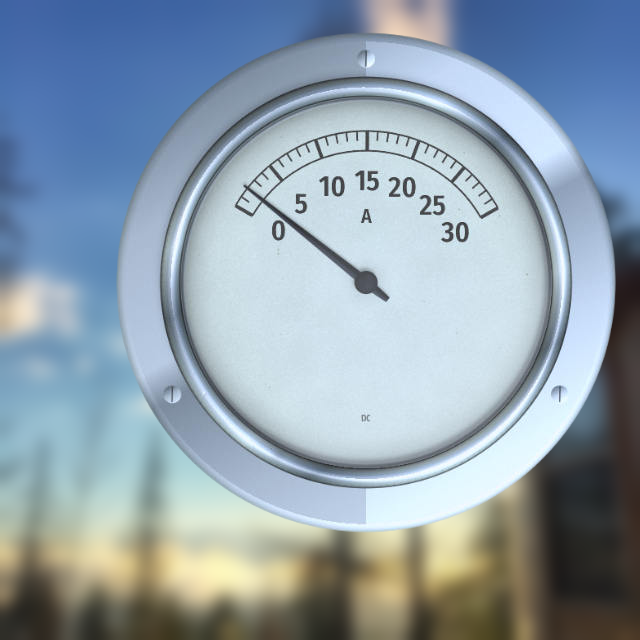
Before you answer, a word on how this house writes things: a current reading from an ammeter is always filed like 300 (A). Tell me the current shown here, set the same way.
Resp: 2 (A)
